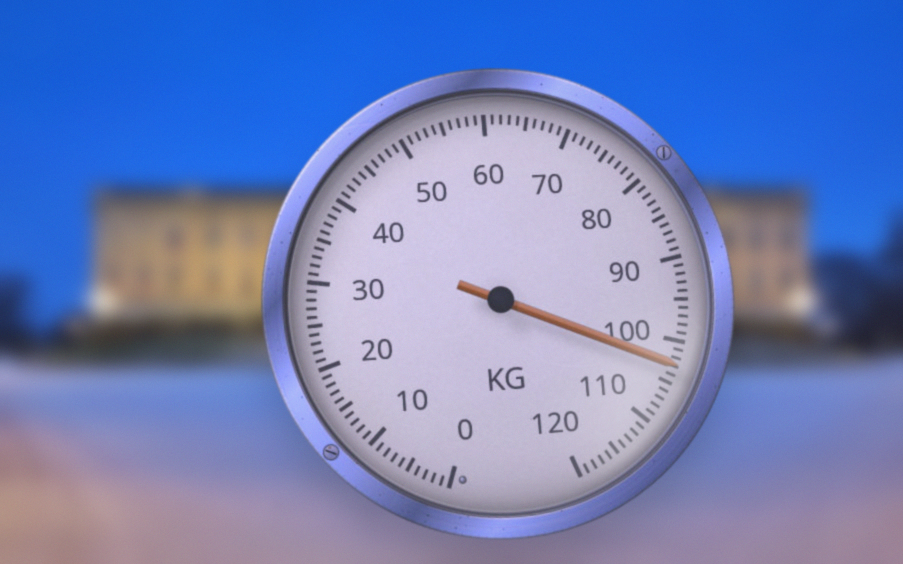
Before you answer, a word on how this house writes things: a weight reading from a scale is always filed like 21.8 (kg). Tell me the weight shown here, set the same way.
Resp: 103 (kg)
